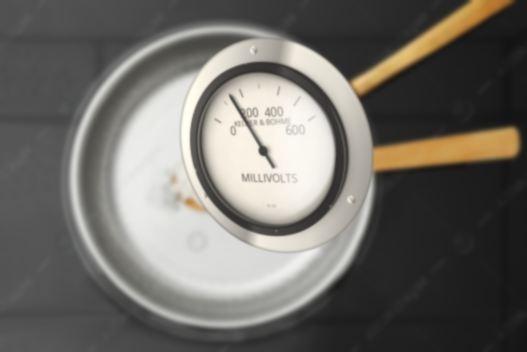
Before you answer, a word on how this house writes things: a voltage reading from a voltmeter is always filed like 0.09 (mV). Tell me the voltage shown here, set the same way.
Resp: 150 (mV)
